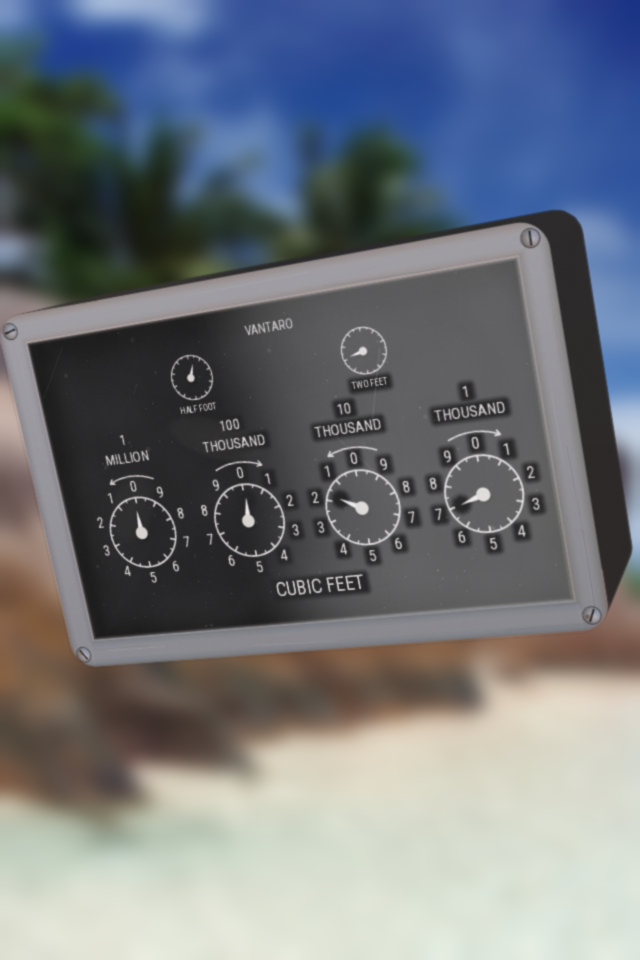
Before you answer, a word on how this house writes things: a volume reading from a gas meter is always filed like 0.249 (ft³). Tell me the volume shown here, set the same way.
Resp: 1700 (ft³)
